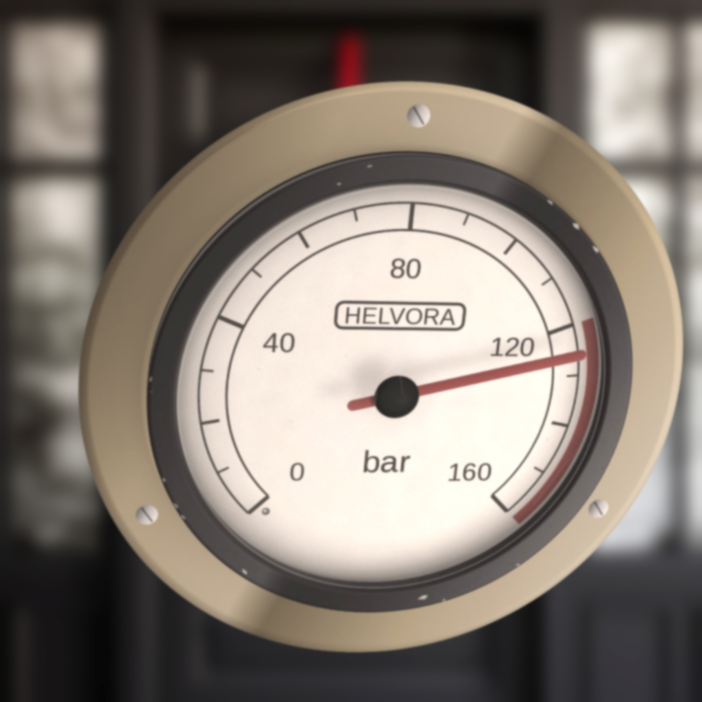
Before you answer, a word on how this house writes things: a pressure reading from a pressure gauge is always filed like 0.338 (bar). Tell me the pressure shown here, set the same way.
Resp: 125 (bar)
